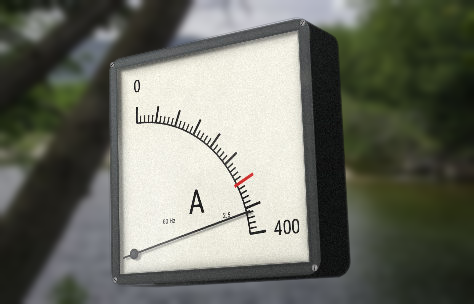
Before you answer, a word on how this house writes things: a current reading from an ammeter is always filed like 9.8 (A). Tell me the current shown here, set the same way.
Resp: 360 (A)
